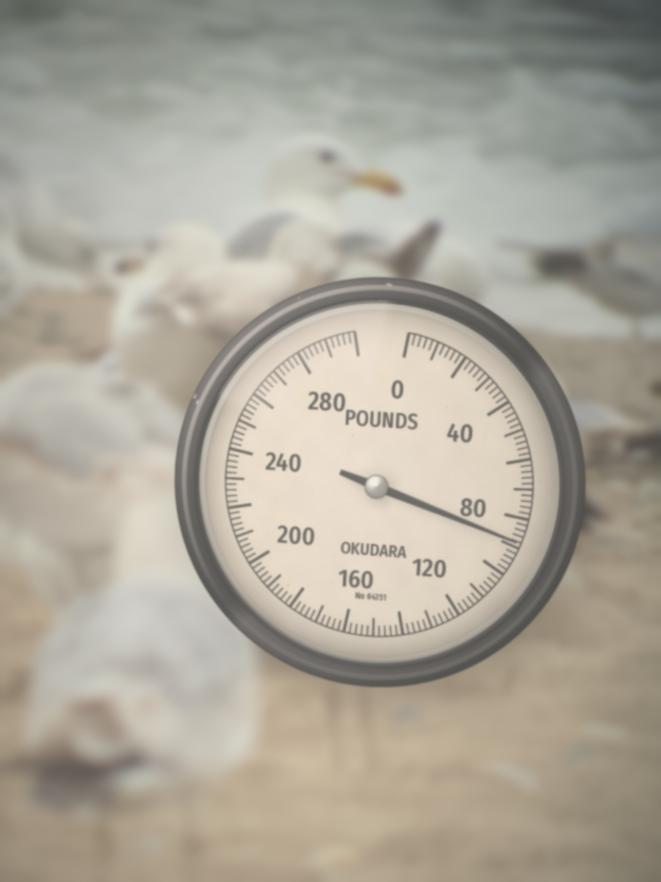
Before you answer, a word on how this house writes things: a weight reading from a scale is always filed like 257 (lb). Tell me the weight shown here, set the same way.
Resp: 88 (lb)
